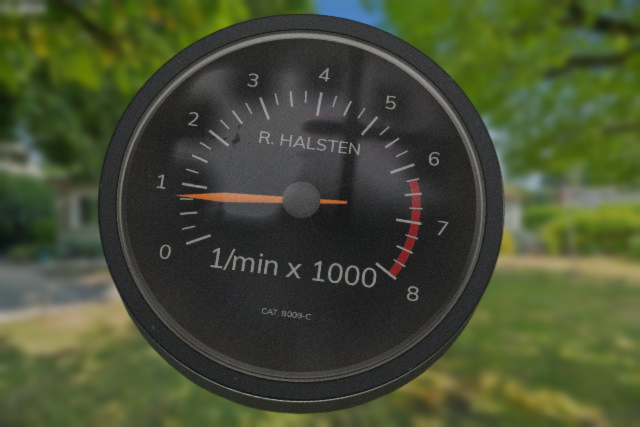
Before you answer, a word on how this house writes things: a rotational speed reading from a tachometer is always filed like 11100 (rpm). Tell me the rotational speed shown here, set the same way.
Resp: 750 (rpm)
